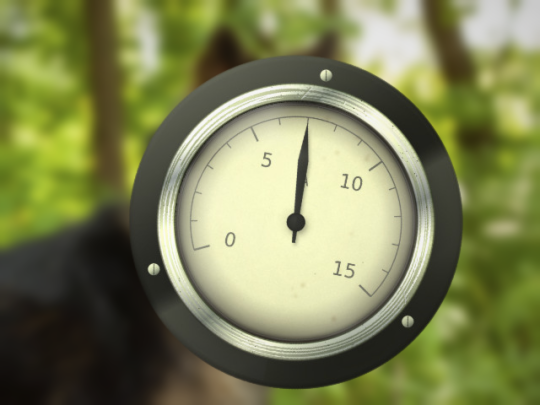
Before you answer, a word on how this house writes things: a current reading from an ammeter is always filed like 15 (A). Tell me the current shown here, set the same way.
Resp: 7 (A)
